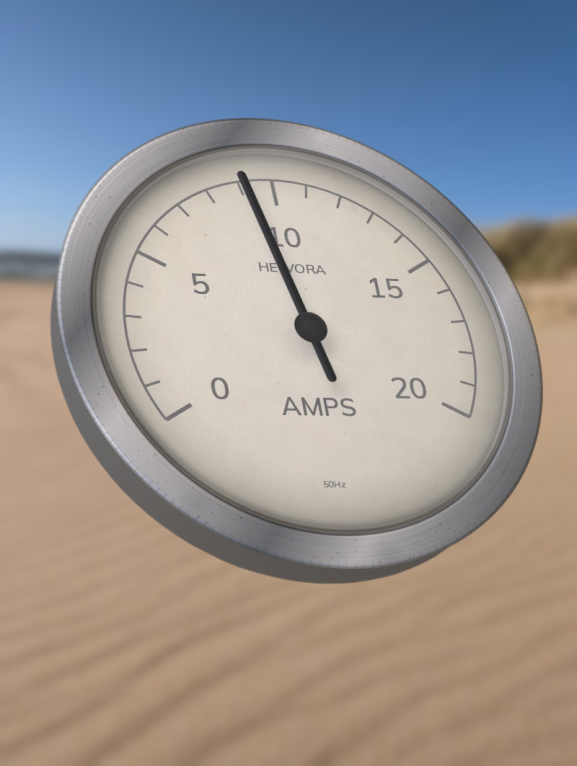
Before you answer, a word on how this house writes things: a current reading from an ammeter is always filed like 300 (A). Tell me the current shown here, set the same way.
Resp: 9 (A)
